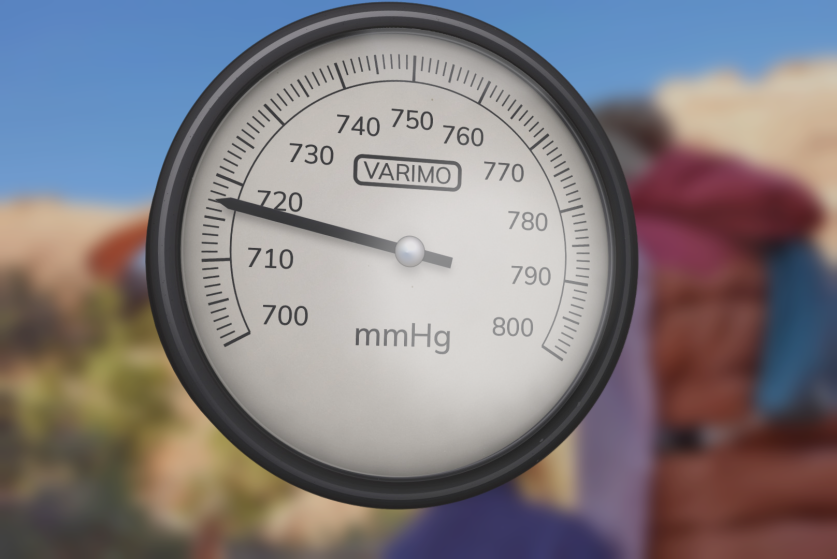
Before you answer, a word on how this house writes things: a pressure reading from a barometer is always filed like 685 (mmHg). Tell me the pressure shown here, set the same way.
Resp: 717 (mmHg)
